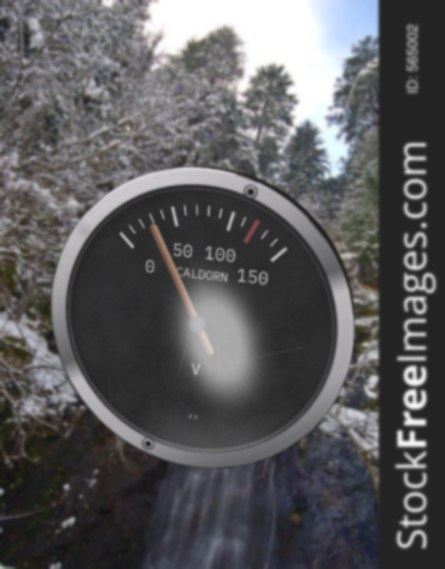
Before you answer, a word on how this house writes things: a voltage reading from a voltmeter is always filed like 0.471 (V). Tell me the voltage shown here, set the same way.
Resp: 30 (V)
